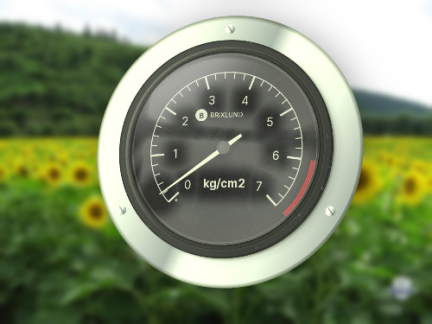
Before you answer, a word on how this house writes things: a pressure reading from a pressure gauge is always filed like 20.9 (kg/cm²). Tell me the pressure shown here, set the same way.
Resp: 0.2 (kg/cm²)
